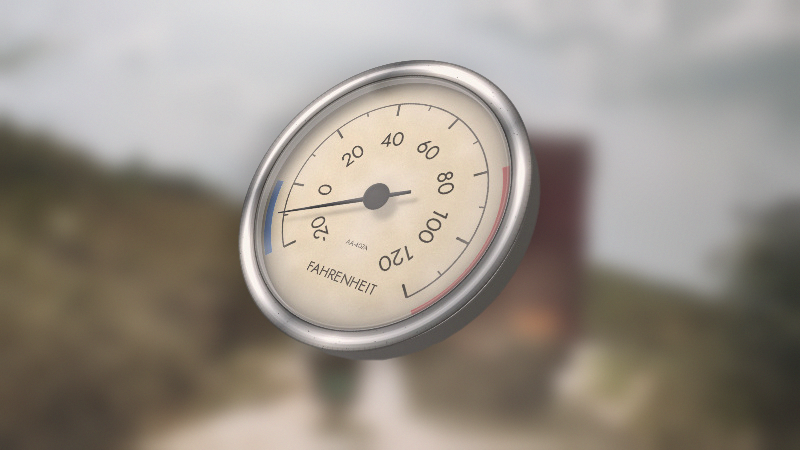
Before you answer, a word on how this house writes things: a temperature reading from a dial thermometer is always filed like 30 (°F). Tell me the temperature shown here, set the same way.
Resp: -10 (°F)
